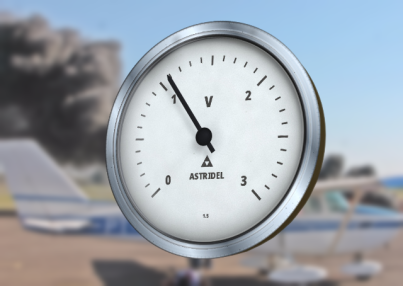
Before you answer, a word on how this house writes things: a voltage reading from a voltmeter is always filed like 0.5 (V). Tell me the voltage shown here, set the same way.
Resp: 1.1 (V)
